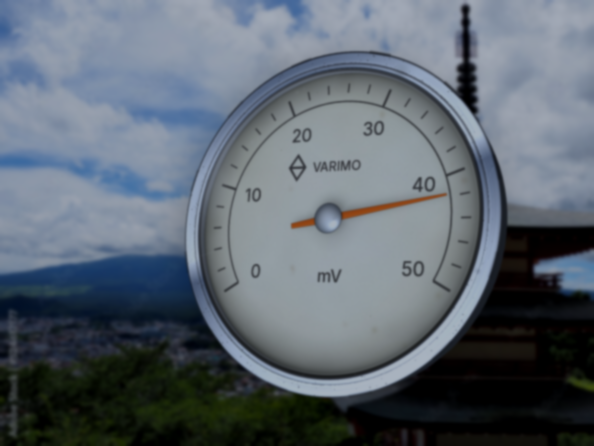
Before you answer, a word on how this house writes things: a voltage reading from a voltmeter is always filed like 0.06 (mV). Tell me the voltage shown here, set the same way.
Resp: 42 (mV)
